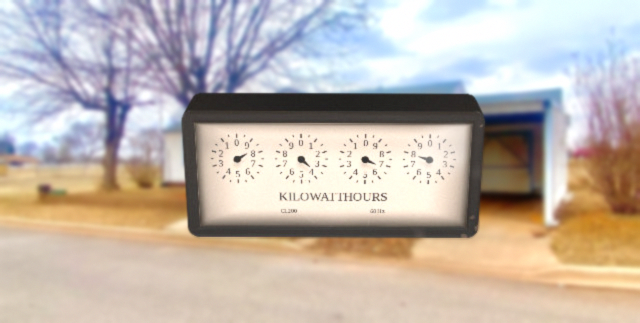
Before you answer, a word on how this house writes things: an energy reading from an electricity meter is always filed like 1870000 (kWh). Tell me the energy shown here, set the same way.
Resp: 8368 (kWh)
